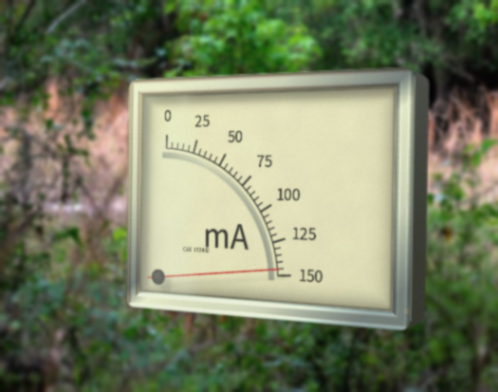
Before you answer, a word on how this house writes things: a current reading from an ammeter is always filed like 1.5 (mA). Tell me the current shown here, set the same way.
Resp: 145 (mA)
